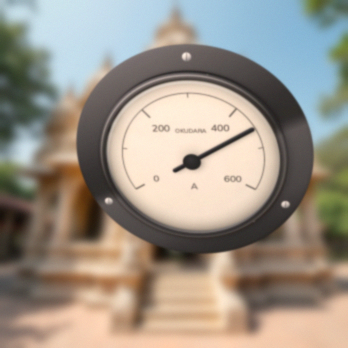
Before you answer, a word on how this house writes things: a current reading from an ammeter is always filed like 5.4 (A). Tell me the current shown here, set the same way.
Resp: 450 (A)
